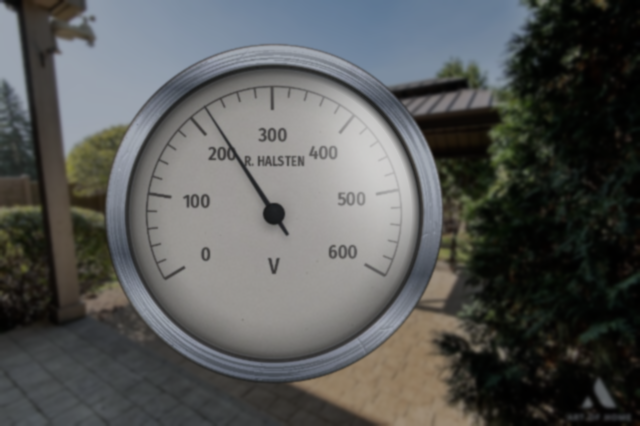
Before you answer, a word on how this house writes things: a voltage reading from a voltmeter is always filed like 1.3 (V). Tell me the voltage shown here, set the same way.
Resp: 220 (V)
